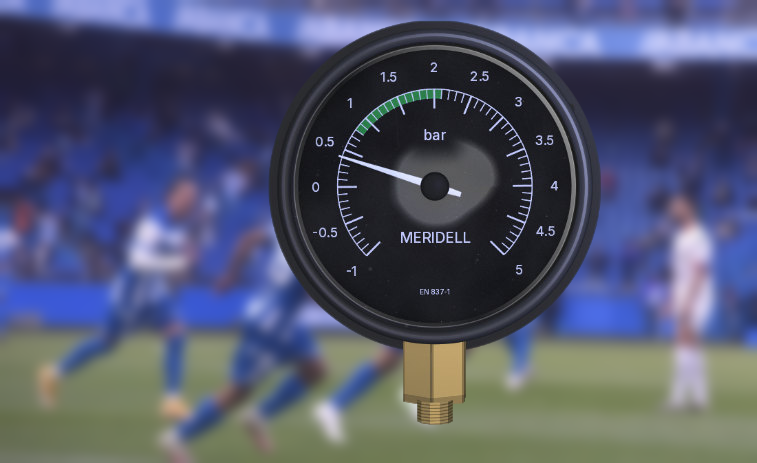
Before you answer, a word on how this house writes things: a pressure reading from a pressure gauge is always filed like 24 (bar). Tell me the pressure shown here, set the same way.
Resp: 0.4 (bar)
